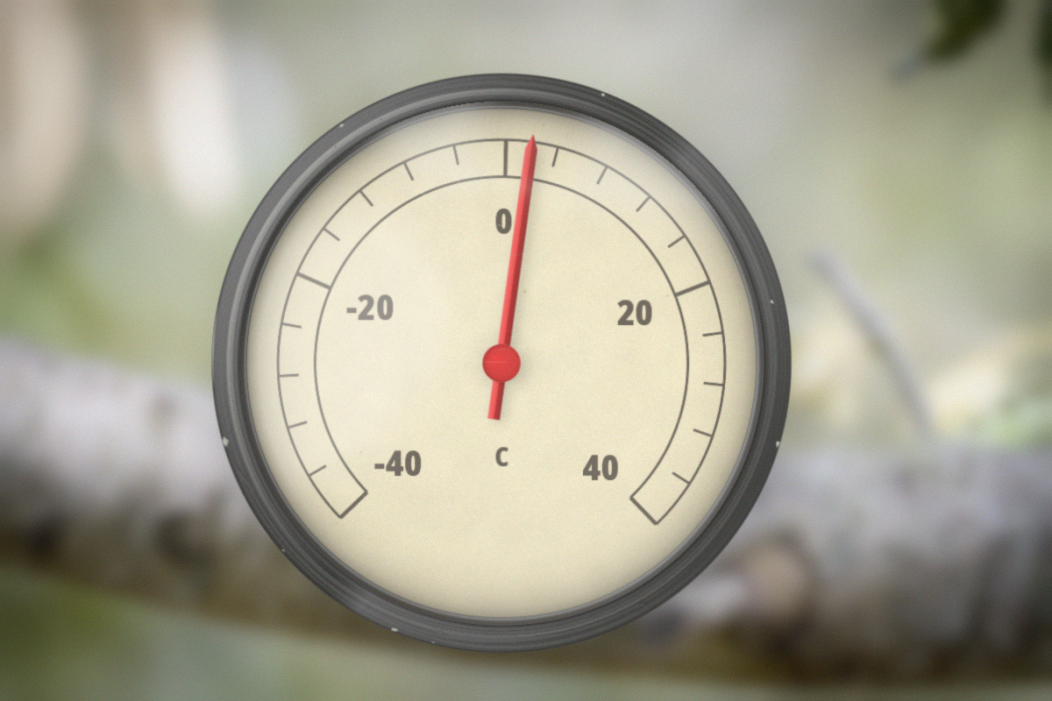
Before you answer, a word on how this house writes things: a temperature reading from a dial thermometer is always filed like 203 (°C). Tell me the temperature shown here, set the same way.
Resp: 2 (°C)
